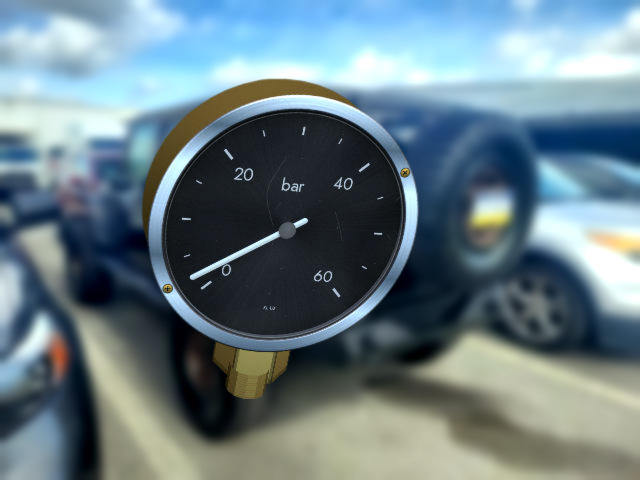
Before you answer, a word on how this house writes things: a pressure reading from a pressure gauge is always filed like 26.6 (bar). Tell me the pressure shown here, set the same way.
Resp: 2.5 (bar)
